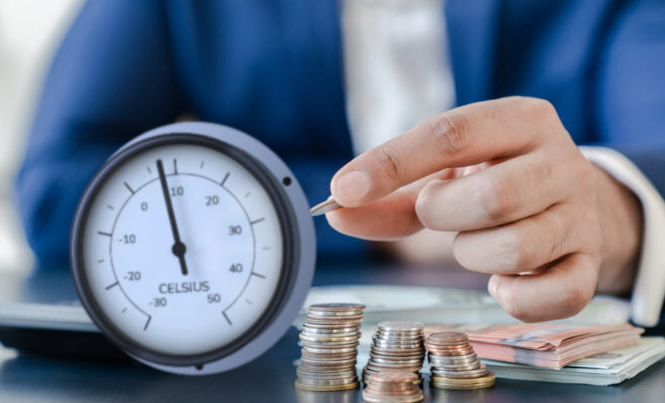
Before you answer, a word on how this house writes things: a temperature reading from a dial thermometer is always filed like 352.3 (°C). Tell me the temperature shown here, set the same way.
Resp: 7.5 (°C)
